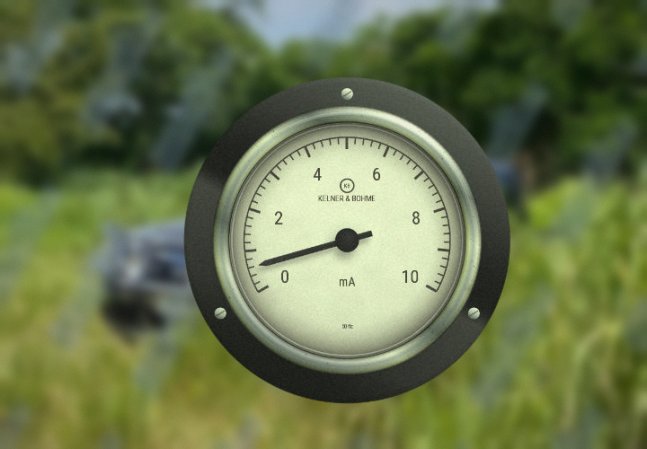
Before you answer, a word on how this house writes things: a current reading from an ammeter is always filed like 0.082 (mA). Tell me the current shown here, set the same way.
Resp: 0.6 (mA)
